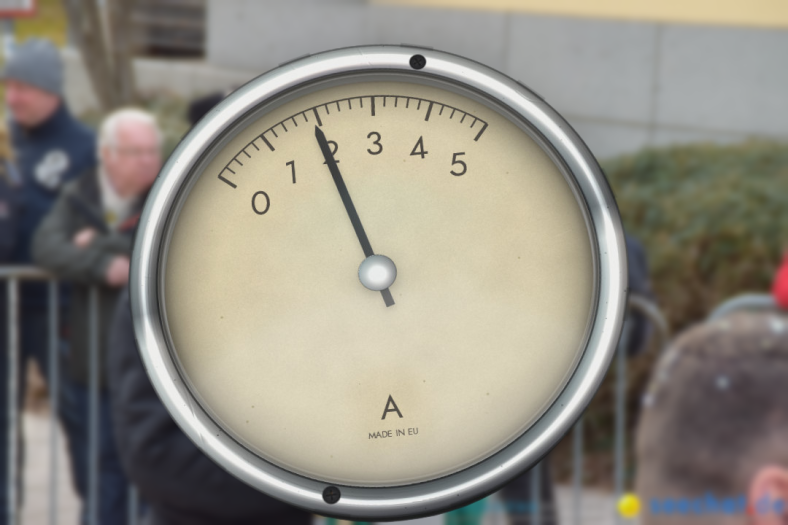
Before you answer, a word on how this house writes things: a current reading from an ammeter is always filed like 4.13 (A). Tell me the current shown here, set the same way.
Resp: 1.9 (A)
